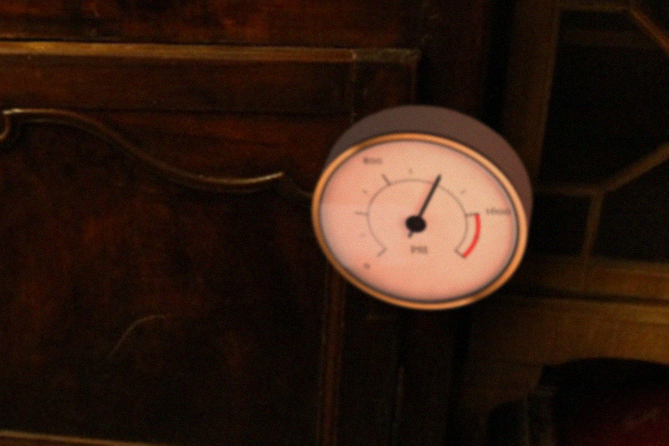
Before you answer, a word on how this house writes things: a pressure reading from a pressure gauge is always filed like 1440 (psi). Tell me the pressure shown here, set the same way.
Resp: 1200 (psi)
